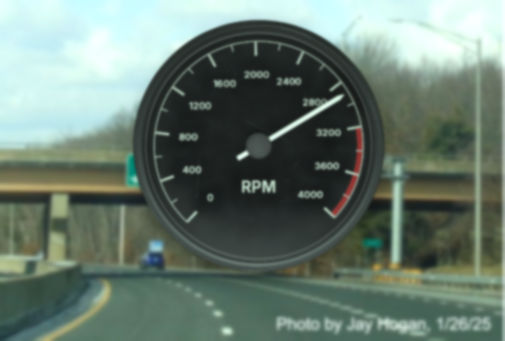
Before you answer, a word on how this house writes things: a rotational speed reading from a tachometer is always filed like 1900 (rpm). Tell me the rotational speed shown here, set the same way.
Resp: 2900 (rpm)
